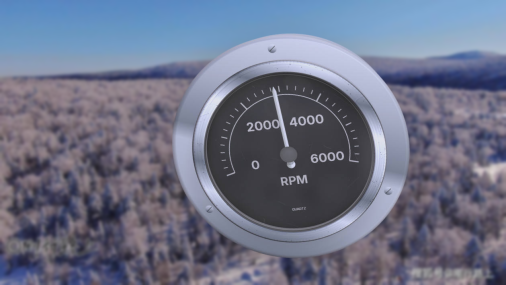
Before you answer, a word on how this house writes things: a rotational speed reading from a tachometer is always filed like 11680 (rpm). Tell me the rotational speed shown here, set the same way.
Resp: 2900 (rpm)
